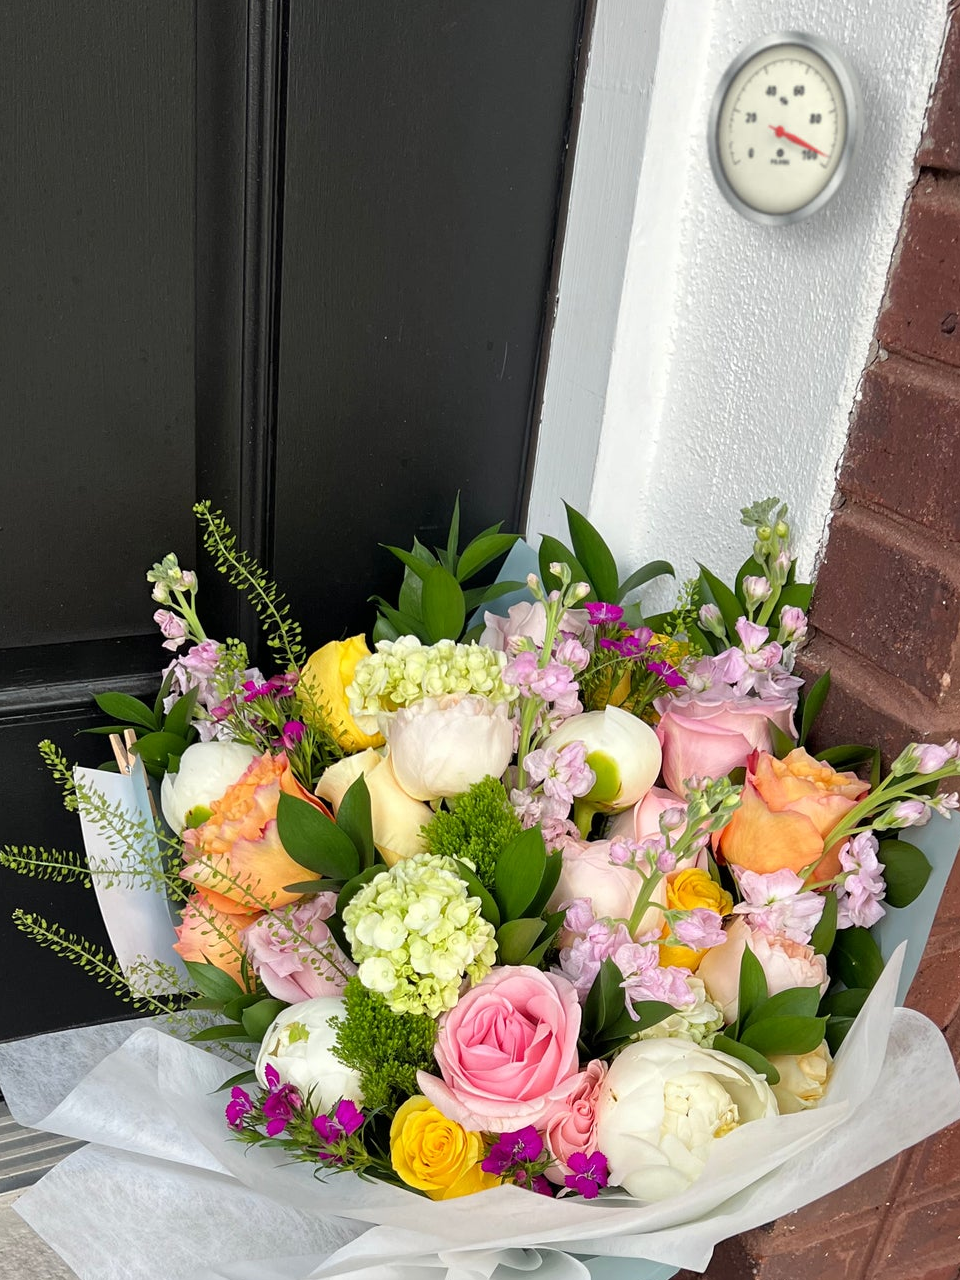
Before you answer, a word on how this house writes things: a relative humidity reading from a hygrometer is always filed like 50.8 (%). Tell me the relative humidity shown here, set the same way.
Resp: 96 (%)
